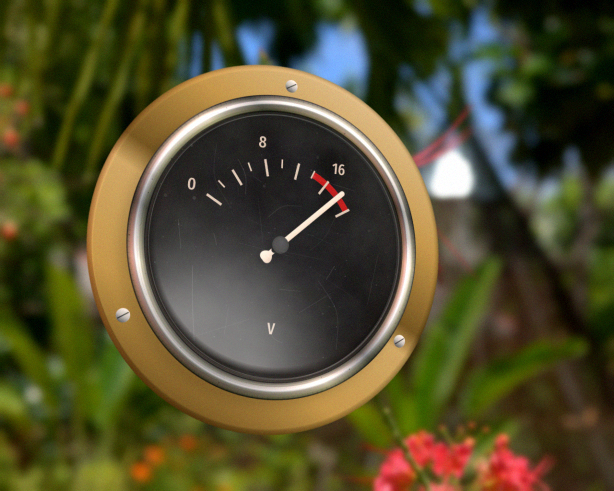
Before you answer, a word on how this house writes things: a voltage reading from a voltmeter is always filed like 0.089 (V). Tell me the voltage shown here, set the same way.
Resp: 18 (V)
